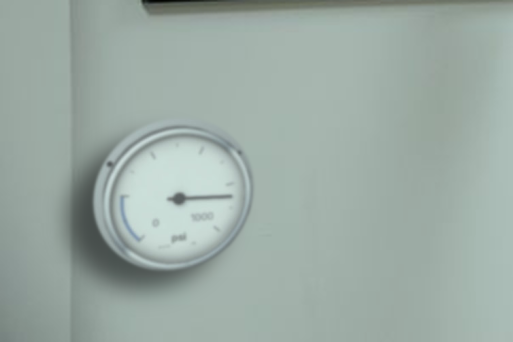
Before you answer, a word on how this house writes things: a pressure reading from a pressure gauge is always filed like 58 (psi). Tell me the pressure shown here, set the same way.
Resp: 850 (psi)
